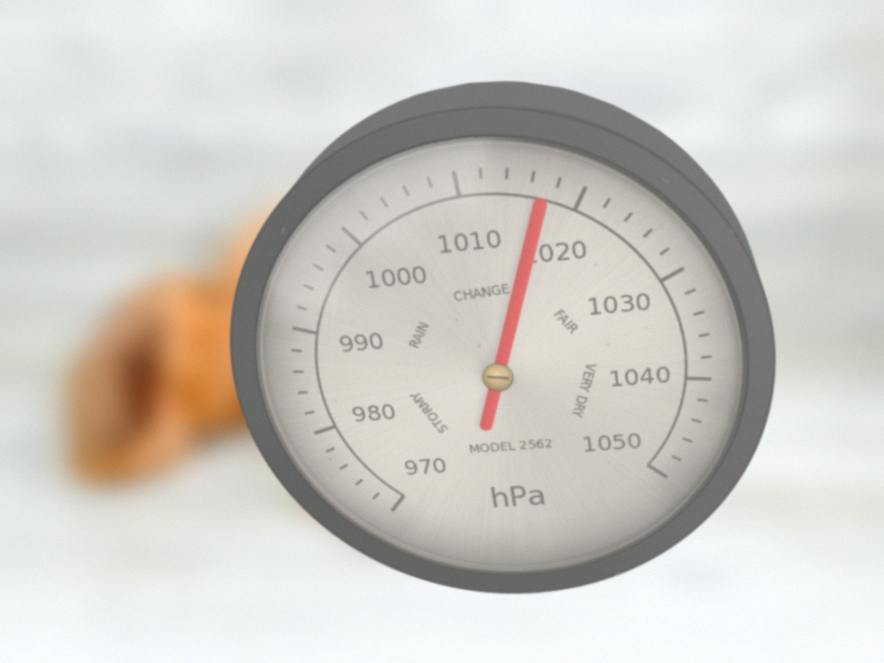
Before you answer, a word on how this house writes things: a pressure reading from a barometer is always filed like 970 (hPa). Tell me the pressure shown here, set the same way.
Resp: 1017 (hPa)
